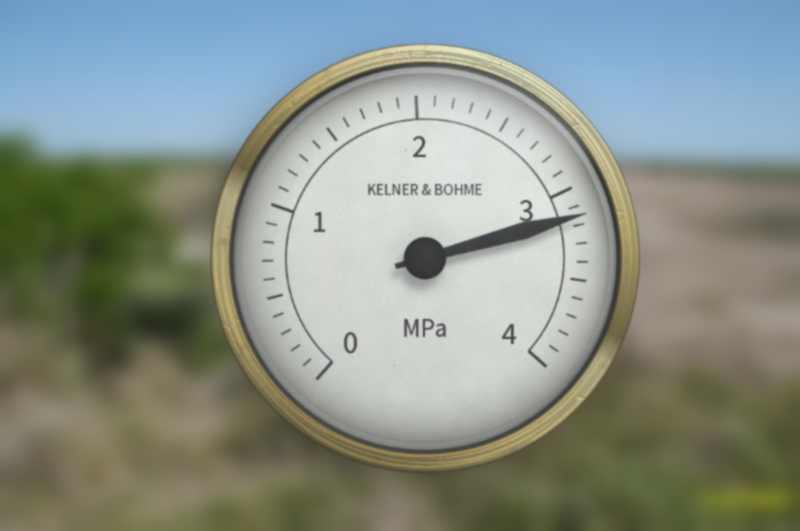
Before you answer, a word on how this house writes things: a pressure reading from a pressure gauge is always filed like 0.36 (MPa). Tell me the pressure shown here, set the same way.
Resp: 3.15 (MPa)
